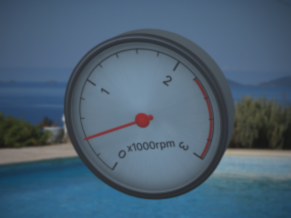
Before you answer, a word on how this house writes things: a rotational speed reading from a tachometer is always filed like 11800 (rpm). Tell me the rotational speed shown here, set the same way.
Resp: 400 (rpm)
